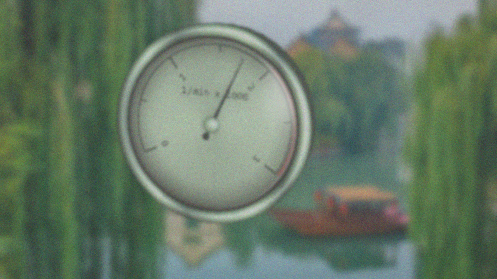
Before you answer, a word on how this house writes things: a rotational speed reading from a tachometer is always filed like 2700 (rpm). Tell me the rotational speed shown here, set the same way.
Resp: 1750 (rpm)
